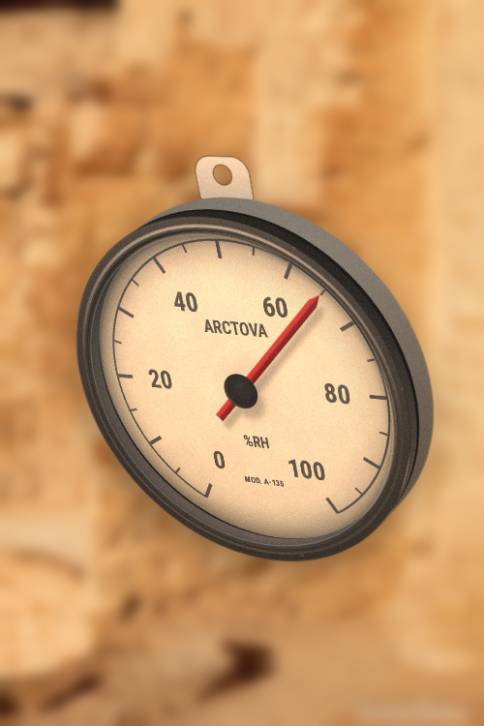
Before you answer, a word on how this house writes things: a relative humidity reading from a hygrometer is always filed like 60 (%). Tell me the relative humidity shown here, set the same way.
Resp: 65 (%)
